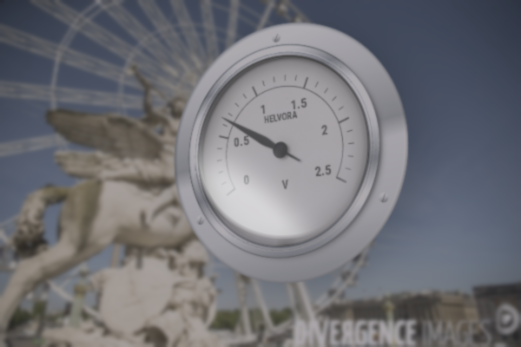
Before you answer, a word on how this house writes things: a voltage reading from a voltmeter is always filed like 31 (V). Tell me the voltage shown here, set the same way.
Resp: 0.65 (V)
